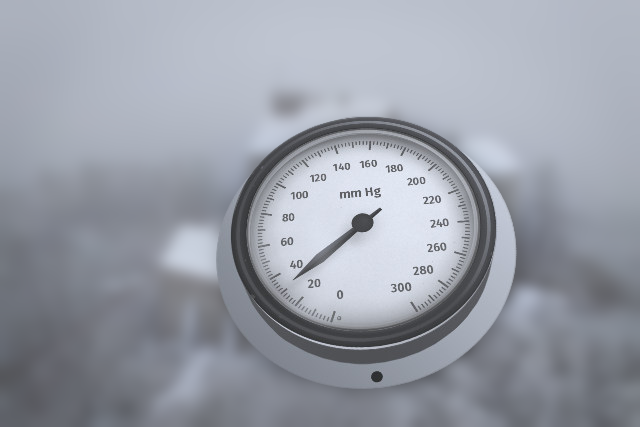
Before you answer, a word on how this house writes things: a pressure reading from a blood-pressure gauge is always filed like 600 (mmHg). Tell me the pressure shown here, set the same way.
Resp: 30 (mmHg)
